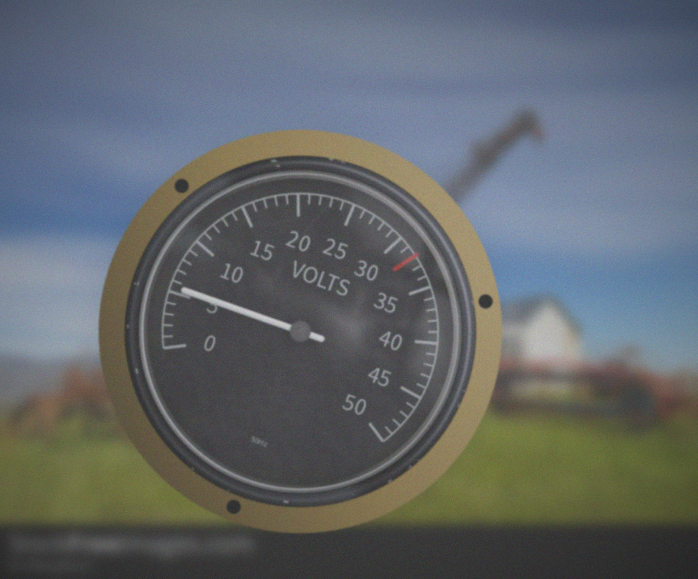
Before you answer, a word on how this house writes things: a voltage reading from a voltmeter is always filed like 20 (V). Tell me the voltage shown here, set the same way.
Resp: 5.5 (V)
